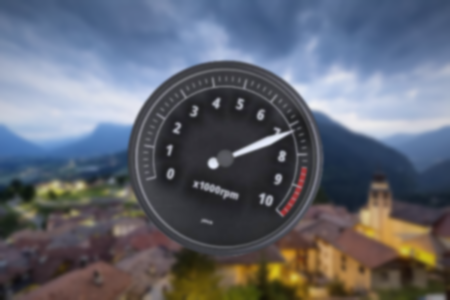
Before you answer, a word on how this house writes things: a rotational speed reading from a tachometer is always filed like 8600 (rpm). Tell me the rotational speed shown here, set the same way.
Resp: 7200 (rpm)
